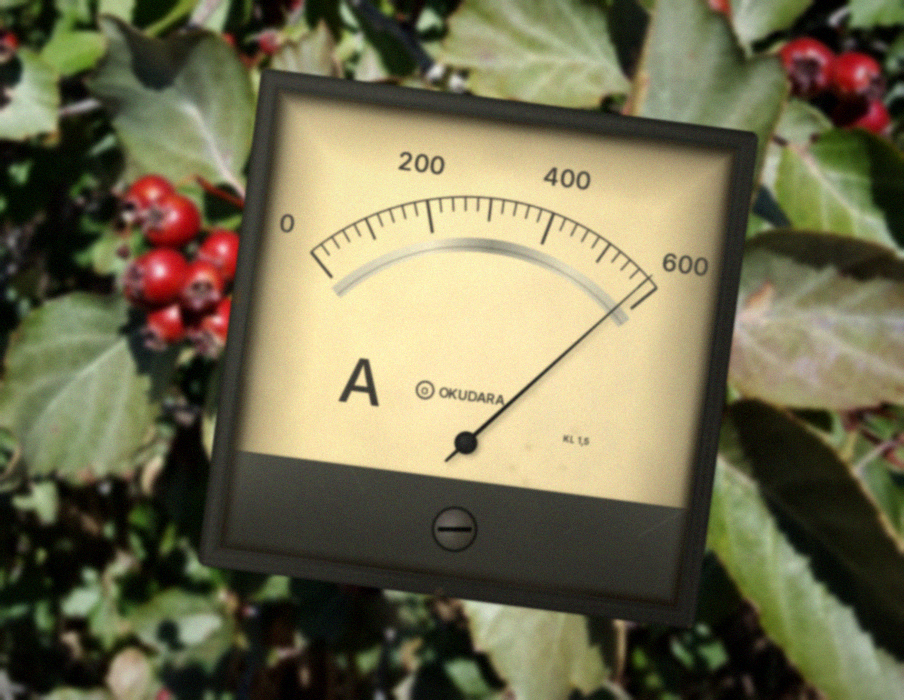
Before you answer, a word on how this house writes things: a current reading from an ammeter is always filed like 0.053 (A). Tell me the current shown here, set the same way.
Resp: 580 (A)
